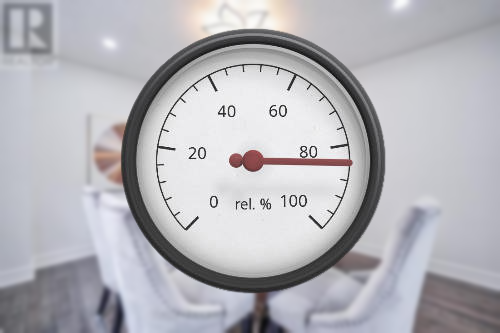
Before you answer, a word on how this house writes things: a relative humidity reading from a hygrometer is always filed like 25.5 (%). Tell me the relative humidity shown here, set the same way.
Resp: 84 (%)
